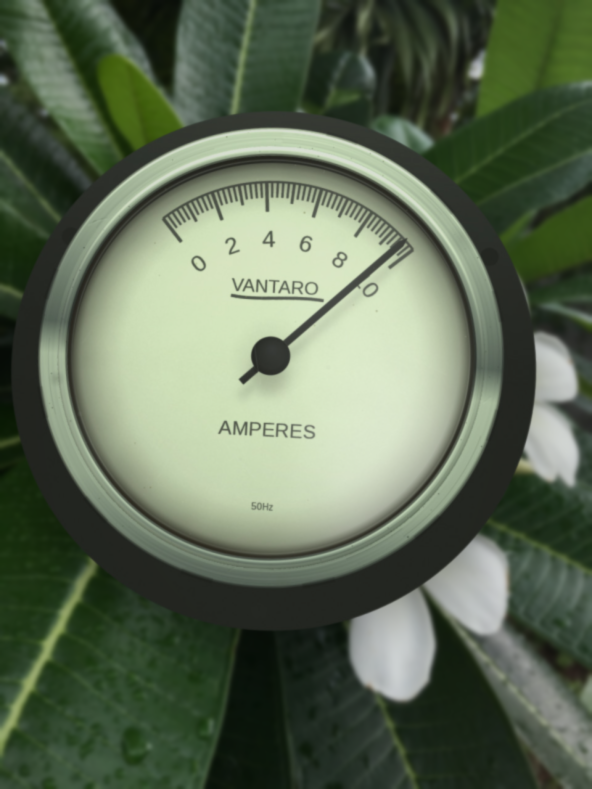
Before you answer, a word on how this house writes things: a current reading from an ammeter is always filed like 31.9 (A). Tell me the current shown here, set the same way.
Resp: 9.6 (A)
